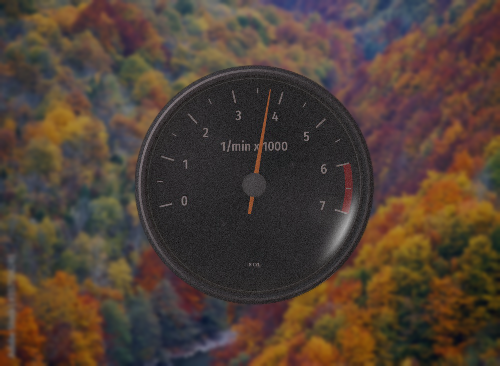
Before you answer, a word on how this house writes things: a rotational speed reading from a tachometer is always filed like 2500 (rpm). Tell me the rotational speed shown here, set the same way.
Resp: 3750 (rpm)
